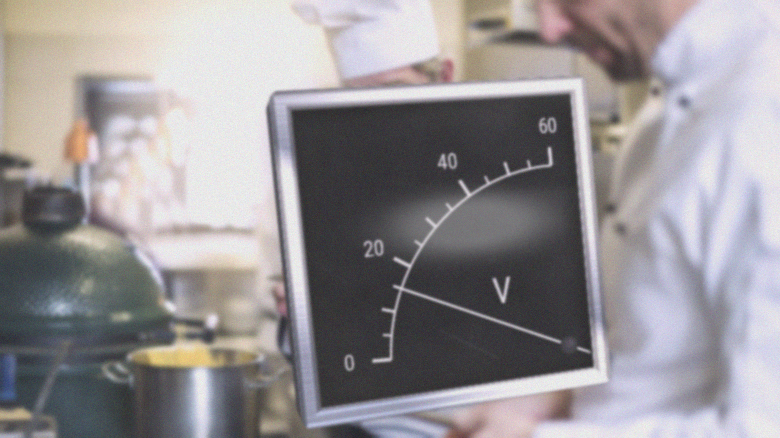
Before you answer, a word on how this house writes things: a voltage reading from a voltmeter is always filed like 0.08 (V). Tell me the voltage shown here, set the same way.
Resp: 15 (V)
